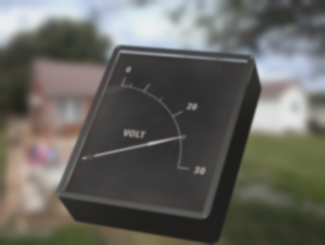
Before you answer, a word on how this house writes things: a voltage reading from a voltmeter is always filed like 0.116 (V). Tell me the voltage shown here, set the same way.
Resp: 25 (V)
